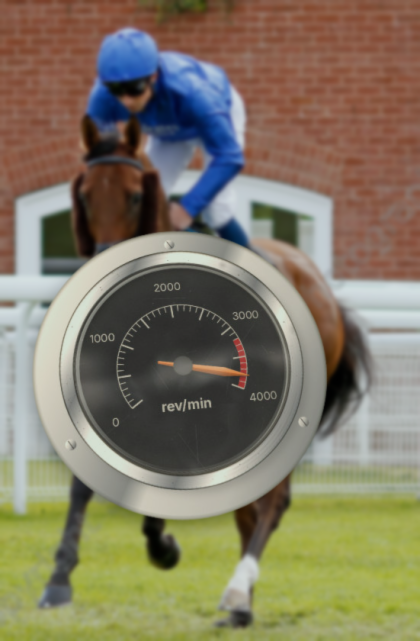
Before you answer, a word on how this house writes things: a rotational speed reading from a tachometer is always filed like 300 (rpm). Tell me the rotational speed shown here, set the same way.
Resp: 3800 (rpm)
